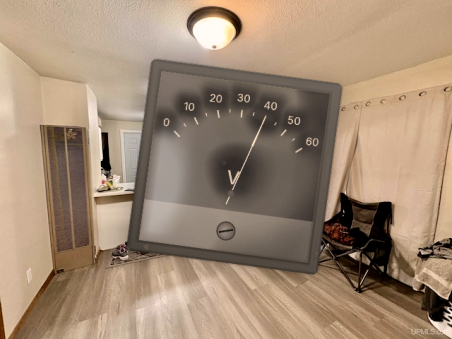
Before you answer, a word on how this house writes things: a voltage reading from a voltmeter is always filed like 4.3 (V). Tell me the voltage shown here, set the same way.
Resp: 40 (V)
